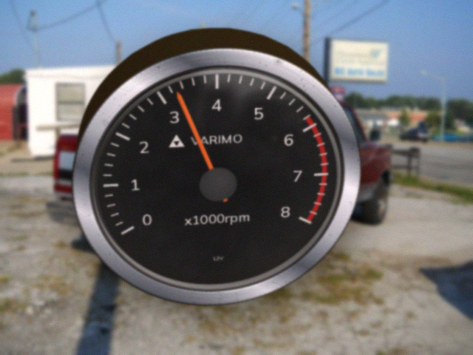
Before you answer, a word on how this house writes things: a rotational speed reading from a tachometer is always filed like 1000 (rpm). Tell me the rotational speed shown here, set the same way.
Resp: 3300 (rpm)
